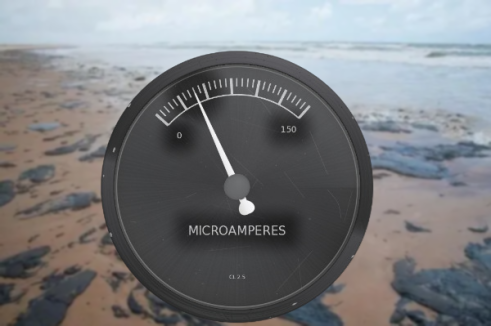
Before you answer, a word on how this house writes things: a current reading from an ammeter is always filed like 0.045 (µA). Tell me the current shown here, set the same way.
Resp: 40 (µA)
